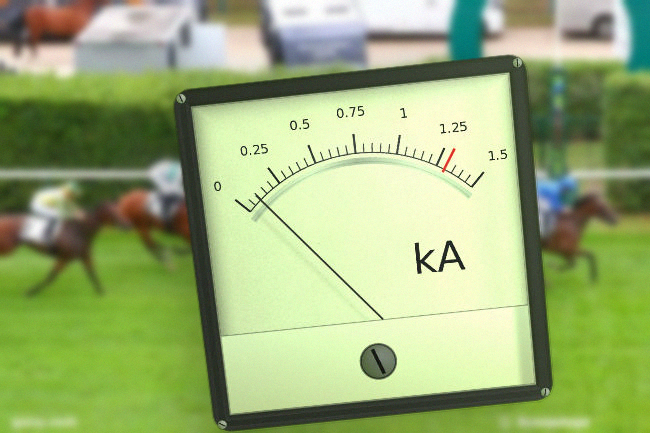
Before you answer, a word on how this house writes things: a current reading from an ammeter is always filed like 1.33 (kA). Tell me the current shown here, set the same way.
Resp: 0.1 (kA)
